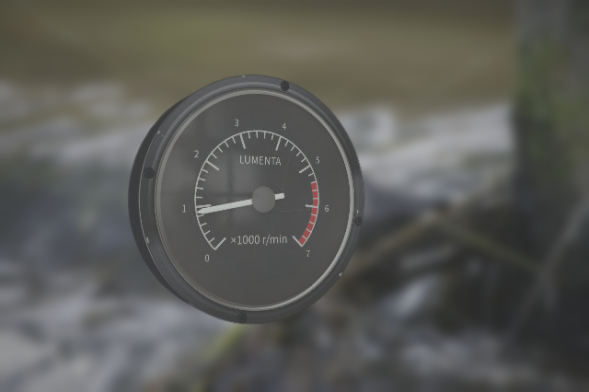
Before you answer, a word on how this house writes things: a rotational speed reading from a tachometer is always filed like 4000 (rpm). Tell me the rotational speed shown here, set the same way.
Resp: 900 (rpm)
